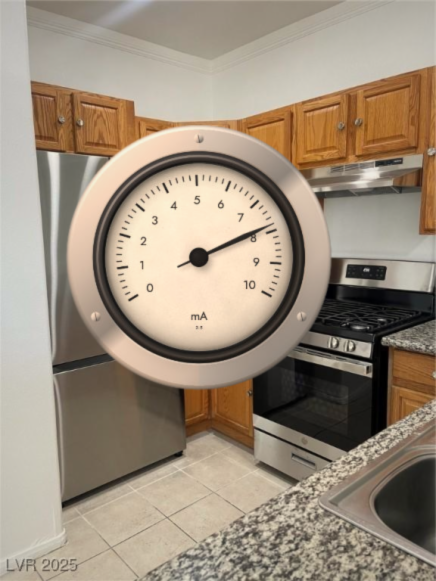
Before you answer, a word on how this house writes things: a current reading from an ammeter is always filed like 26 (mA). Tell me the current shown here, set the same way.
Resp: 7.8 (mA)
